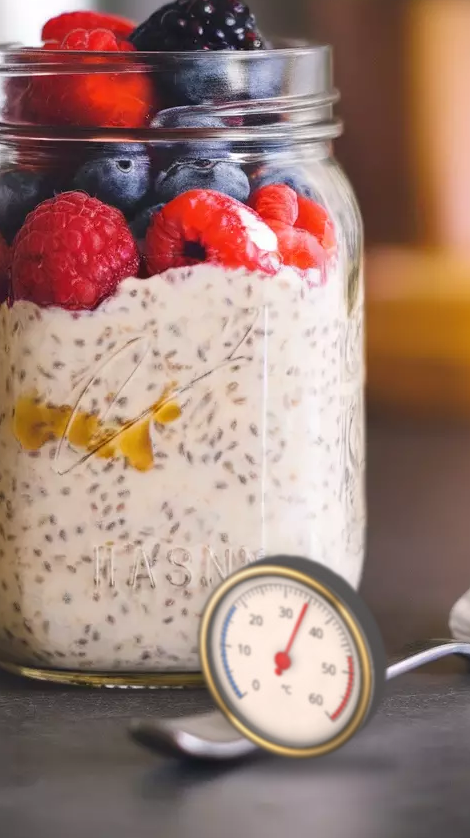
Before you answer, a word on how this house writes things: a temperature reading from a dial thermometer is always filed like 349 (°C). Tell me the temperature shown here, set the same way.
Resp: 35 (°C)
